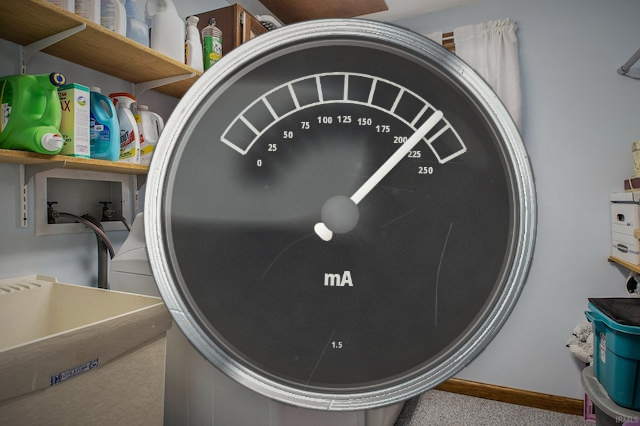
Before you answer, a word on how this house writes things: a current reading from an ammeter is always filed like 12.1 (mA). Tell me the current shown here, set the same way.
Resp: 212.5 (mA)
